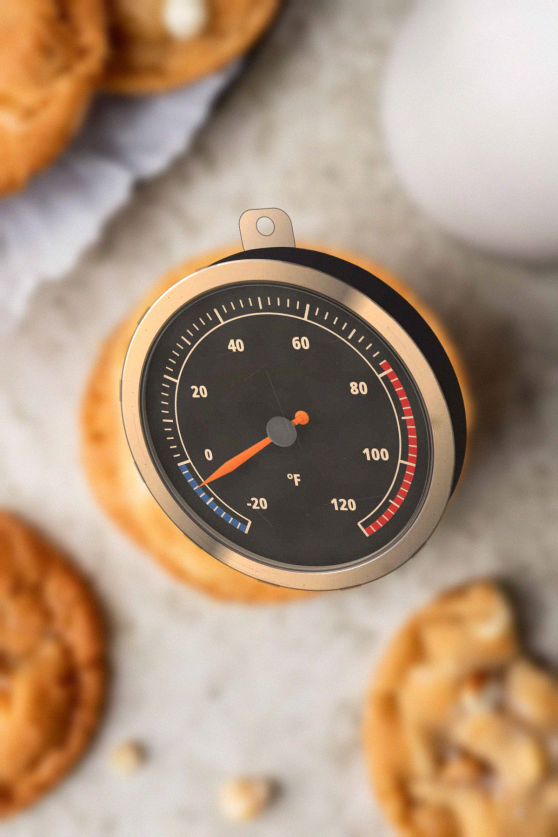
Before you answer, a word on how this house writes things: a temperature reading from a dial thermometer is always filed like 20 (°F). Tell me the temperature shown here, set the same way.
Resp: -6 (°F)
